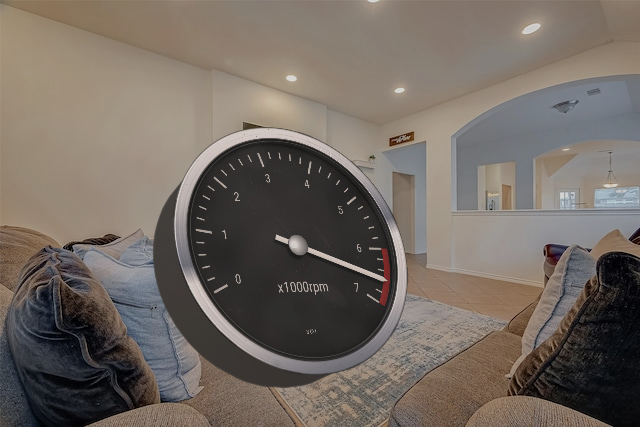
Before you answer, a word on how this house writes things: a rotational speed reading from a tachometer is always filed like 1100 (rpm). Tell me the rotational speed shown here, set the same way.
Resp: 6600 (rpm)
